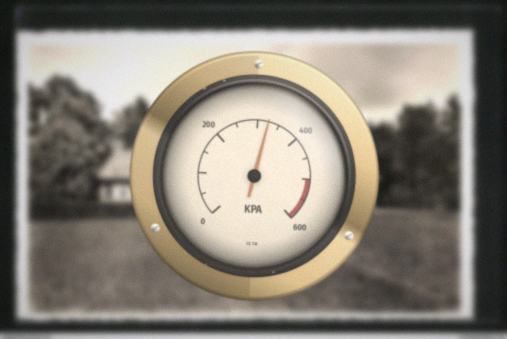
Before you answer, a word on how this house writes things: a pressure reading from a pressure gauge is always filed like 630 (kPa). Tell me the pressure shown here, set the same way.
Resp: 325 (kPa)
